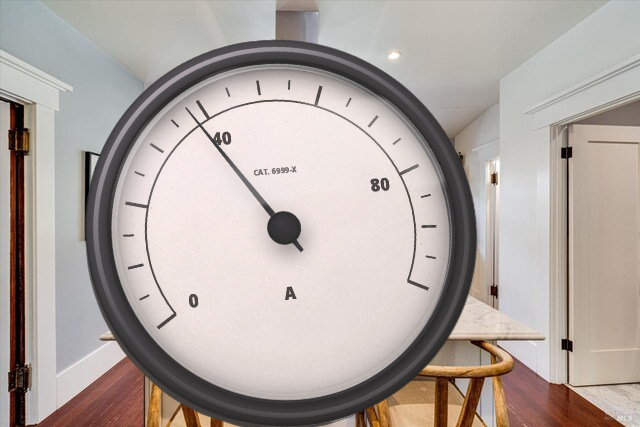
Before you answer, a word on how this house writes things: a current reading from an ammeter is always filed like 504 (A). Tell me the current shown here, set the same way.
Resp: 37.5 (A)
